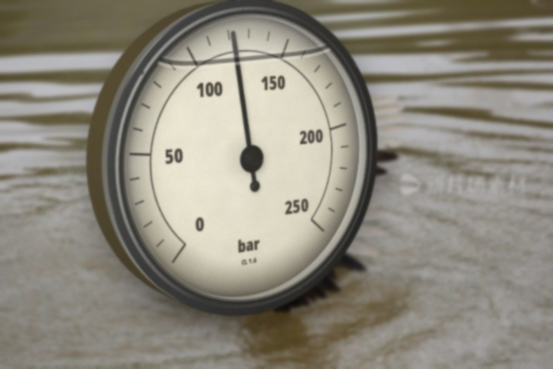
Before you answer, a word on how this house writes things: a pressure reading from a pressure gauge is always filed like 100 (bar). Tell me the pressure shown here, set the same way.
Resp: 120 (bar)
